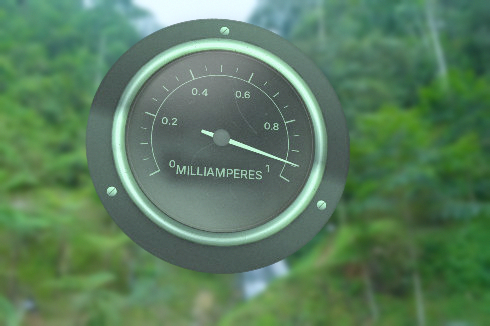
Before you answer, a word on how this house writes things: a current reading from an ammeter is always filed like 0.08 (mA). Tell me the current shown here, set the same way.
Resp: 0.95 (mA)
